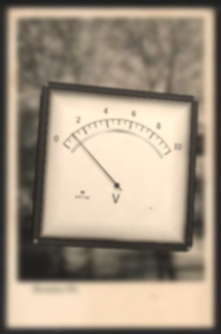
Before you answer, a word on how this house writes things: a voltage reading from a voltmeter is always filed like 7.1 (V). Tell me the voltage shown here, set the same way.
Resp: 1 (V)
